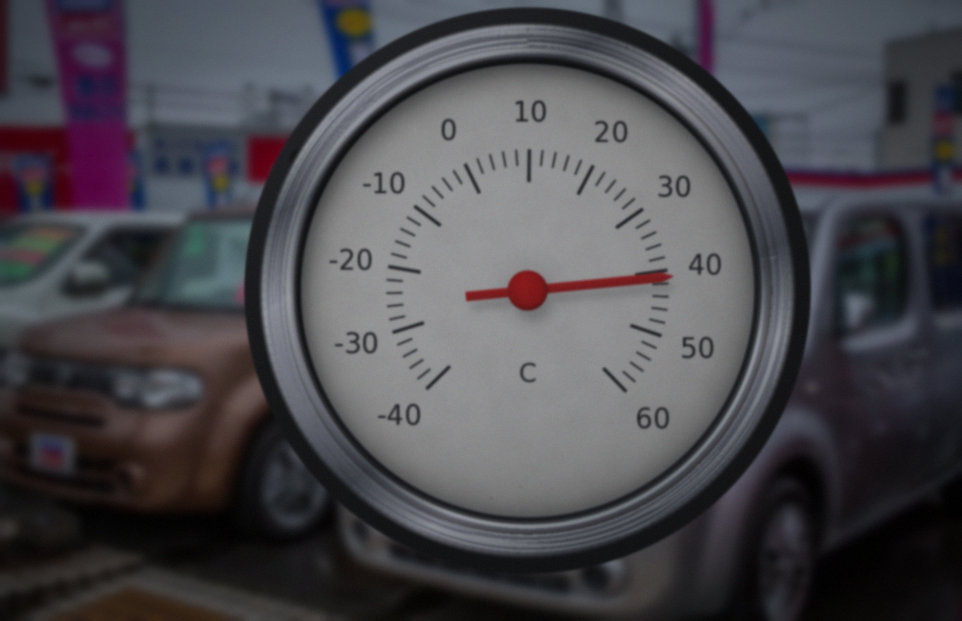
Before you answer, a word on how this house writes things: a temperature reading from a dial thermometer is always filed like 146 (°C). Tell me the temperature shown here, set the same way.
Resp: 41 (°C)
